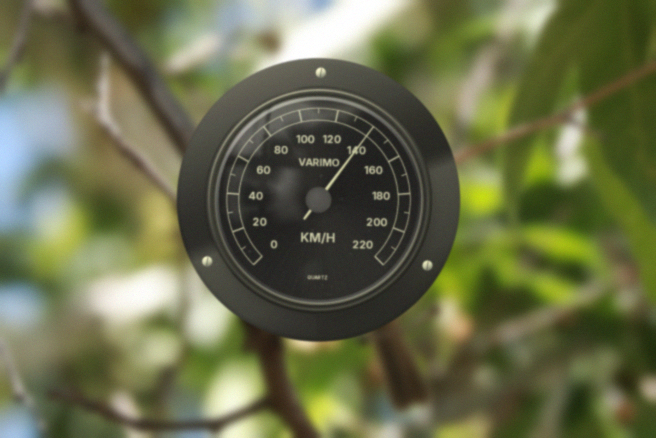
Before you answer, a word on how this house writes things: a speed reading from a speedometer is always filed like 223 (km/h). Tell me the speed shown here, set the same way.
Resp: 140 (km/h)
